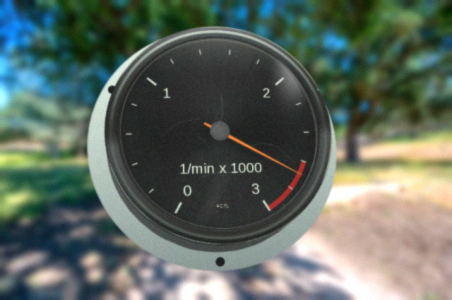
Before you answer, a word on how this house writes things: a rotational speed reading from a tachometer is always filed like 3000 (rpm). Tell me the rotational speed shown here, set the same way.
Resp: 2700 (rpm)
